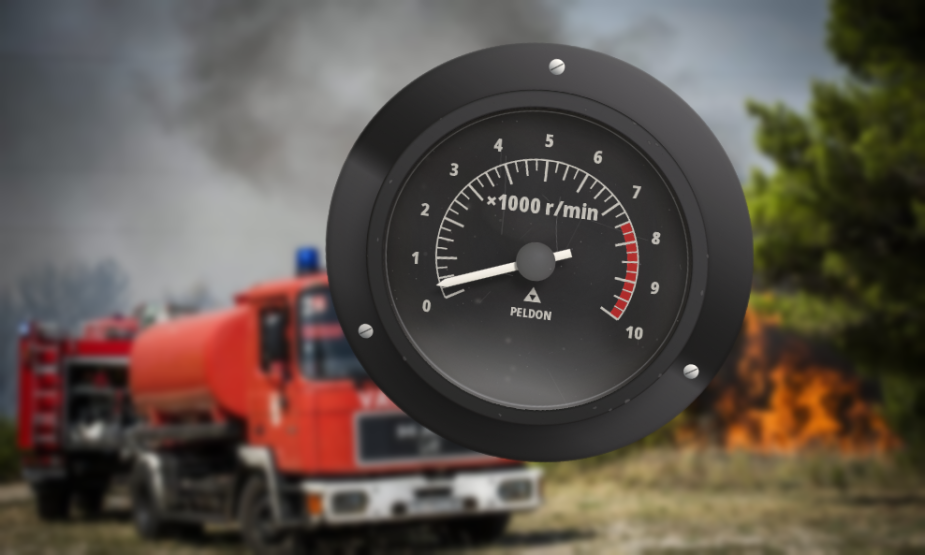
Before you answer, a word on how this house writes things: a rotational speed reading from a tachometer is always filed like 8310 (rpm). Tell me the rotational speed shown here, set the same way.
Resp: 375 (rpm)
